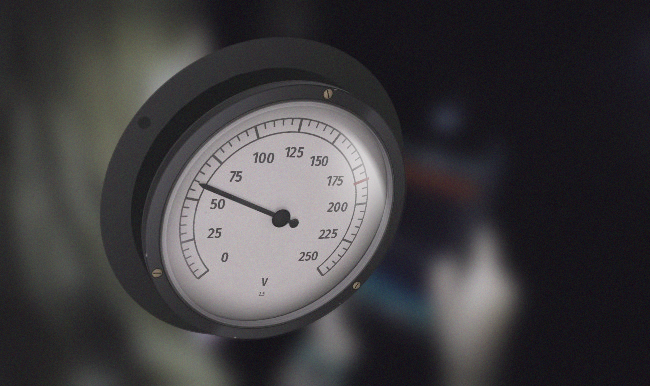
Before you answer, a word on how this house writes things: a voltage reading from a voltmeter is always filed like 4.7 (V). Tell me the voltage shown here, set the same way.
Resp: 60 (V)
